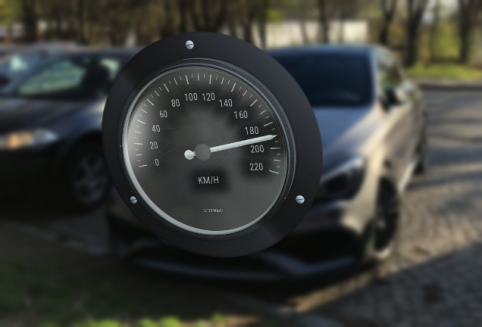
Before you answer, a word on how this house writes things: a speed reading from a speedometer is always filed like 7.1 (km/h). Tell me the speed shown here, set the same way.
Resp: 190 (km/h)
